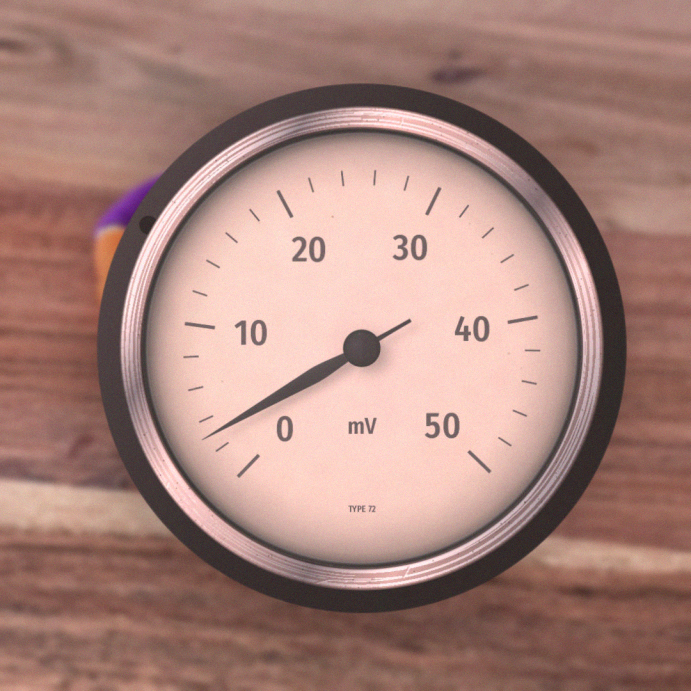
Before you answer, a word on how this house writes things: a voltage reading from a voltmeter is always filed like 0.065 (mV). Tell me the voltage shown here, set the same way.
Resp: 3 (mV)
